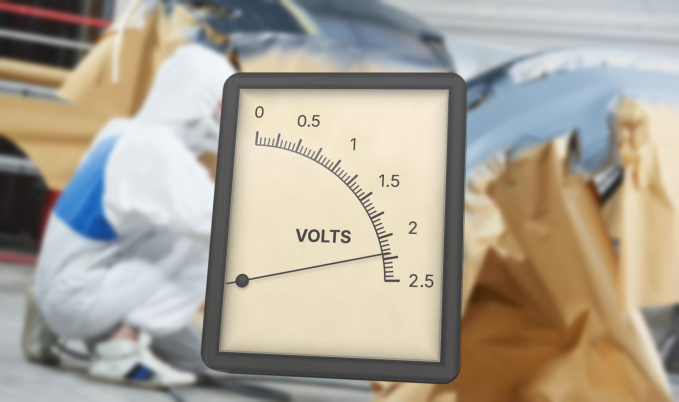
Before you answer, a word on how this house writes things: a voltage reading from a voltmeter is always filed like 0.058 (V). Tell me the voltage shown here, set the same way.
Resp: 2.2 (V)
